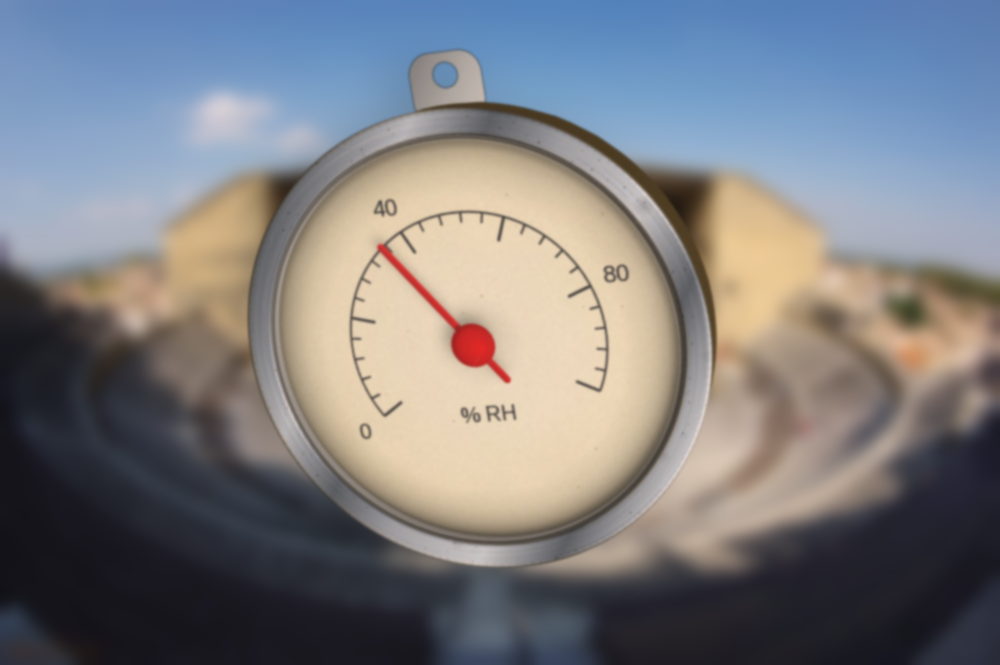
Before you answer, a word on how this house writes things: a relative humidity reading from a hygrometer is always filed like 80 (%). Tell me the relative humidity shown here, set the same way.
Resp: 36 (%)
